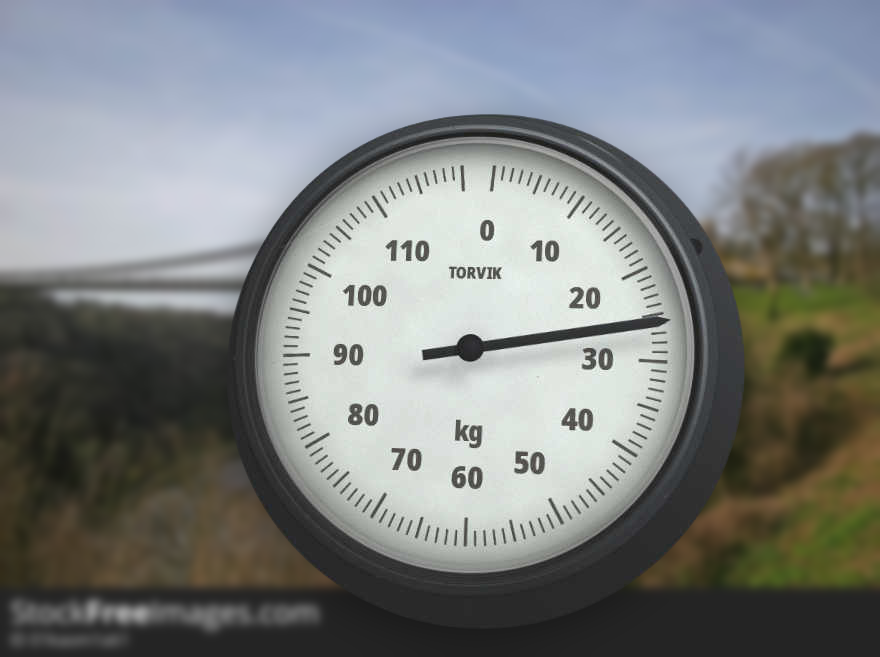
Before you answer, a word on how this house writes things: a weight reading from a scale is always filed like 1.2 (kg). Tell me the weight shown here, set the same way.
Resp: 26 (kg)
